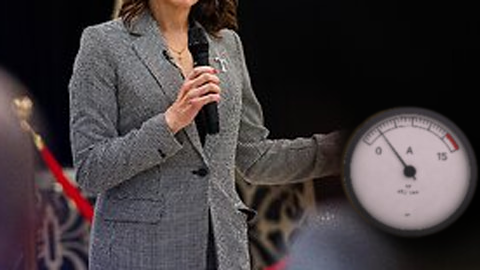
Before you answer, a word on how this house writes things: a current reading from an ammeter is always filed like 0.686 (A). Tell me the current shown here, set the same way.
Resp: 2.5 (A)
